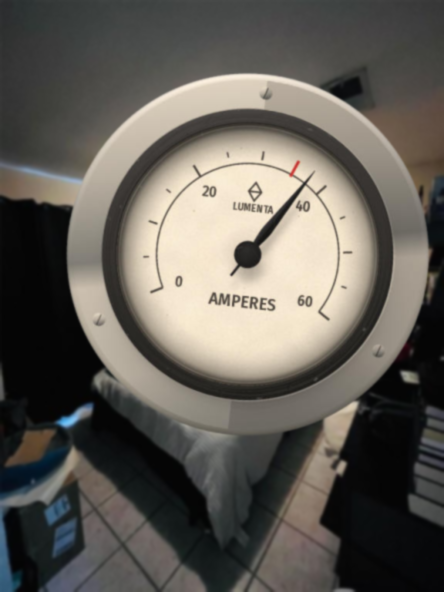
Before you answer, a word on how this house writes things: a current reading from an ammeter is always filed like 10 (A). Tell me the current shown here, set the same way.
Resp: 37.5 (A)
